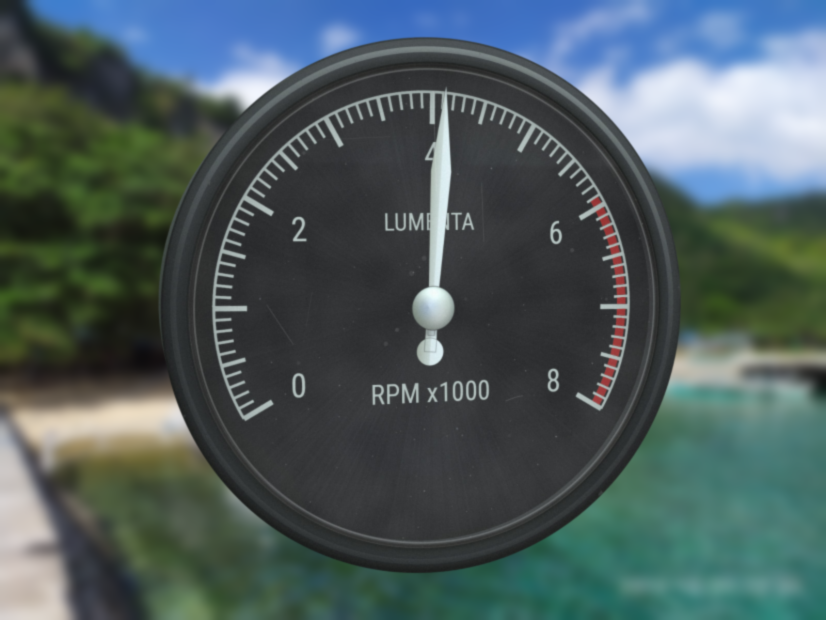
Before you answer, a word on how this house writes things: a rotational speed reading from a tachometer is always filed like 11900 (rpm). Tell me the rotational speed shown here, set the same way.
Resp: 4100 (rpm)
